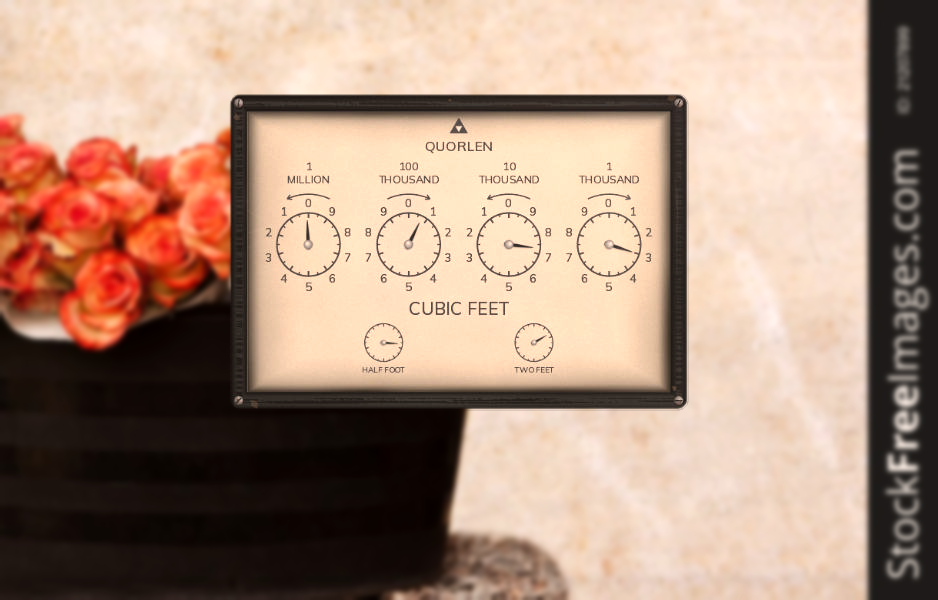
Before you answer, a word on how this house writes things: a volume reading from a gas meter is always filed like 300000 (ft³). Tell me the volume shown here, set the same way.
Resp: 7300 (ft³)
